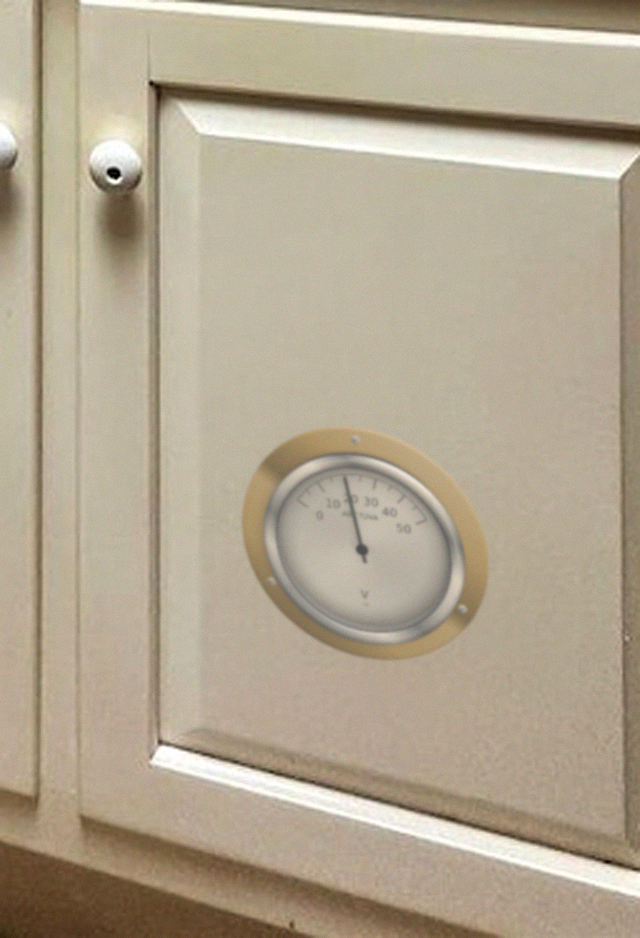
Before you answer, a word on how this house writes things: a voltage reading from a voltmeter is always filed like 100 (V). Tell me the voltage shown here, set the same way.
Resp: 20 (V)
